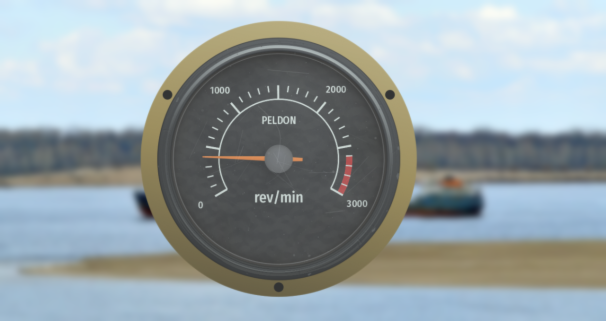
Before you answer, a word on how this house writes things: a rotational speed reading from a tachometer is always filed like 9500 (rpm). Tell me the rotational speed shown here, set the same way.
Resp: 400 (rpm)
